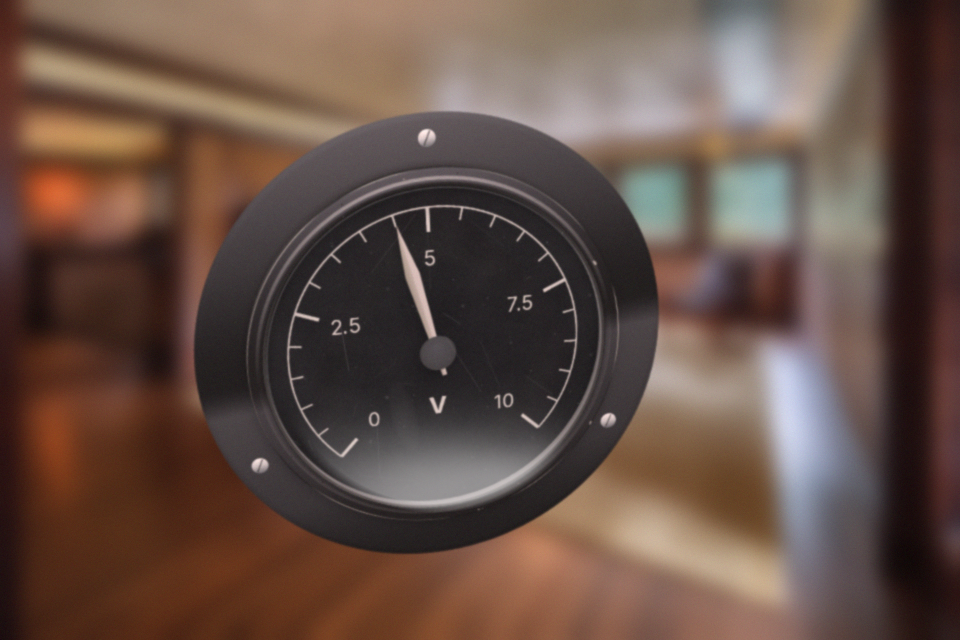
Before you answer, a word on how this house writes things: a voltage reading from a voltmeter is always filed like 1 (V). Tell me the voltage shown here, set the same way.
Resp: 4.5 (V)
